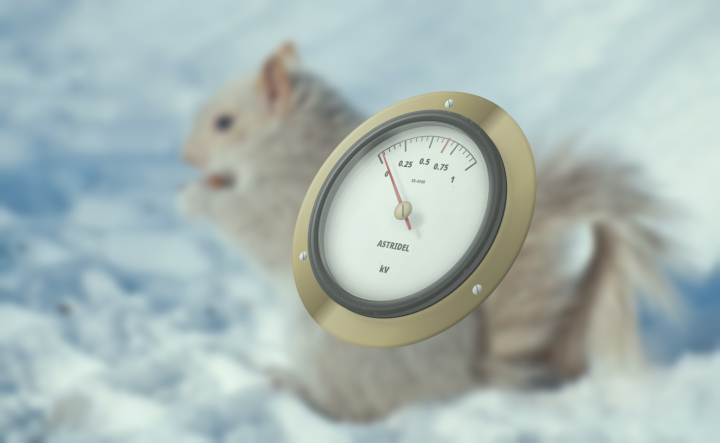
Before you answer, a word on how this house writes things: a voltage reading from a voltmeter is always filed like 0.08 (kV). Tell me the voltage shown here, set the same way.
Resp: 0.05 (kV)
